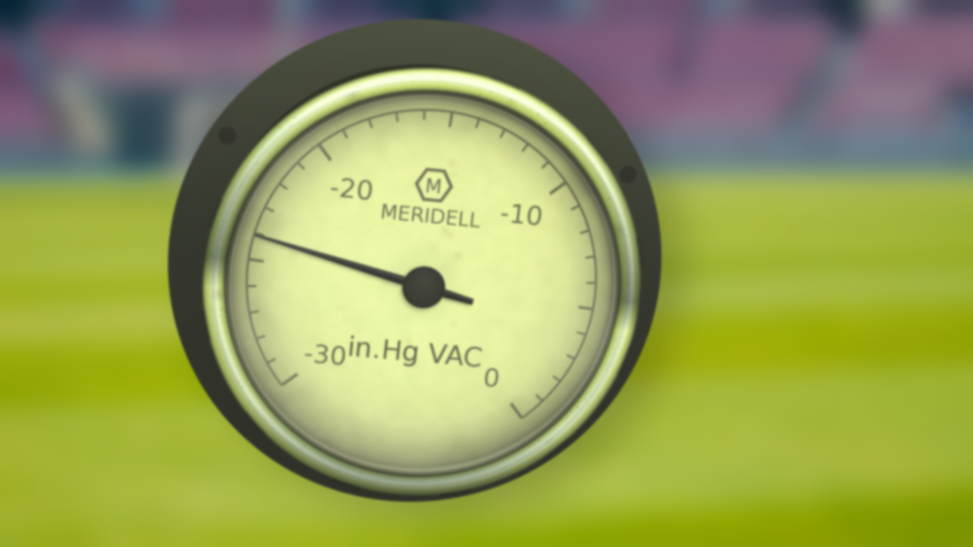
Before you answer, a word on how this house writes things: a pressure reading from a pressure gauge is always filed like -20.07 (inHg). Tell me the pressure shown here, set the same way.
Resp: -24 (inHg)
